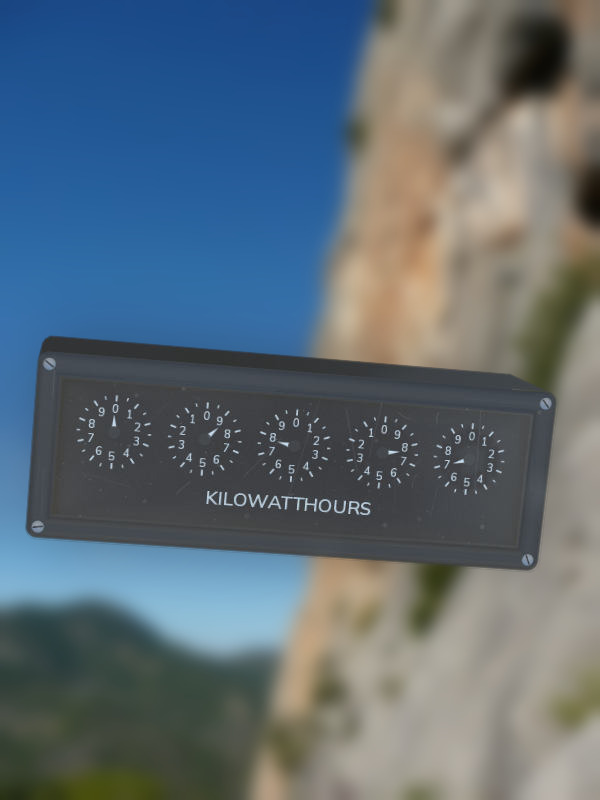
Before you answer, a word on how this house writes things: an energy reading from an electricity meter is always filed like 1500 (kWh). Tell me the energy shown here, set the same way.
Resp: 98777 (kWh)
